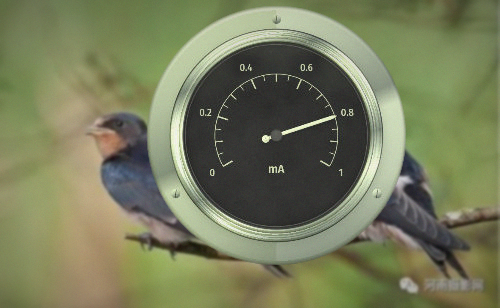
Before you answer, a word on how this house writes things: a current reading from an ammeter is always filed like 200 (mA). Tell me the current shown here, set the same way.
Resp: 0.8 (mA)
